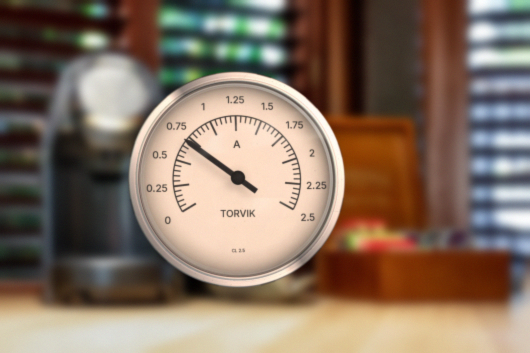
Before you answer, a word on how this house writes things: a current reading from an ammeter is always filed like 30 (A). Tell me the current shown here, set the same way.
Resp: 0.7 (A)
